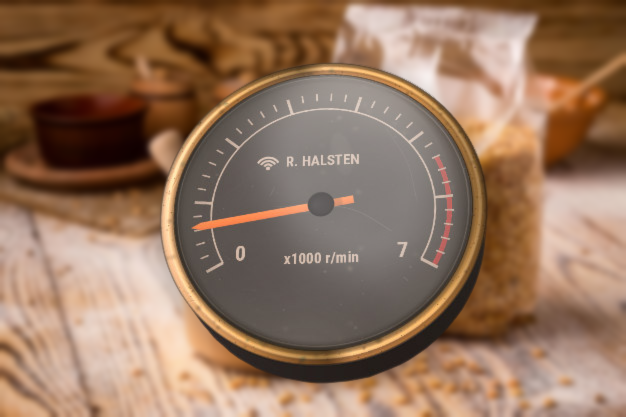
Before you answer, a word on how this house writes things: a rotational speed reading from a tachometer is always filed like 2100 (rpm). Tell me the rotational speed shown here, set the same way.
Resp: 600 (rpm)
